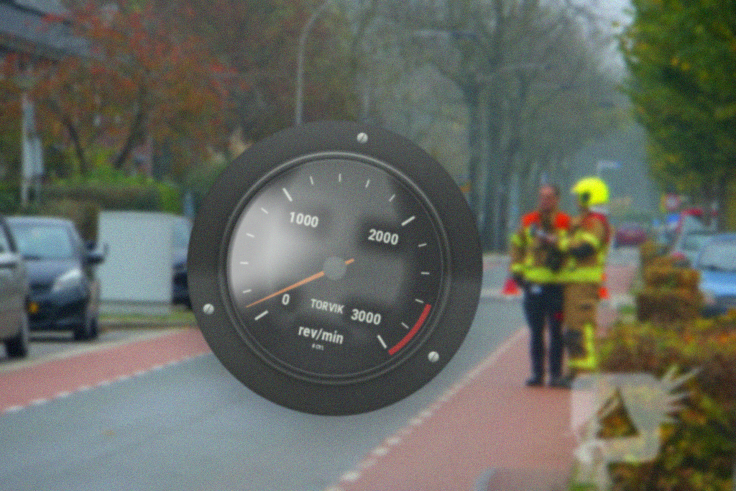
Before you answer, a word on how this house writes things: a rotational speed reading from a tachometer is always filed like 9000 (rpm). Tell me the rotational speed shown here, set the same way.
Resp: 100 (rpm)
